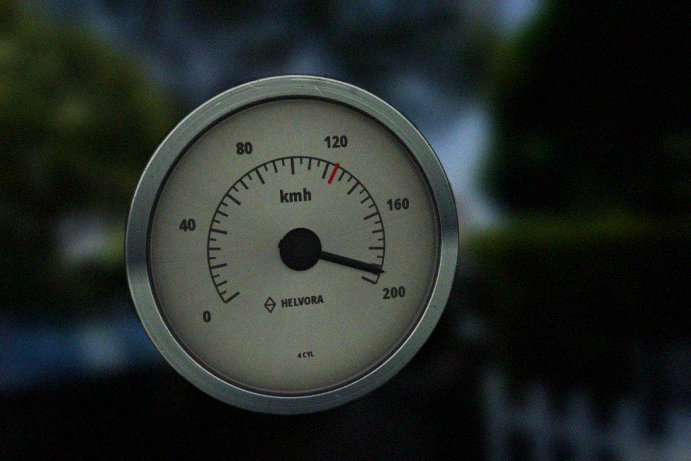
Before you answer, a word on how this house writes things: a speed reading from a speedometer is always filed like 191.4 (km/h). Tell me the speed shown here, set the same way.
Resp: 192.5 (km/h)
